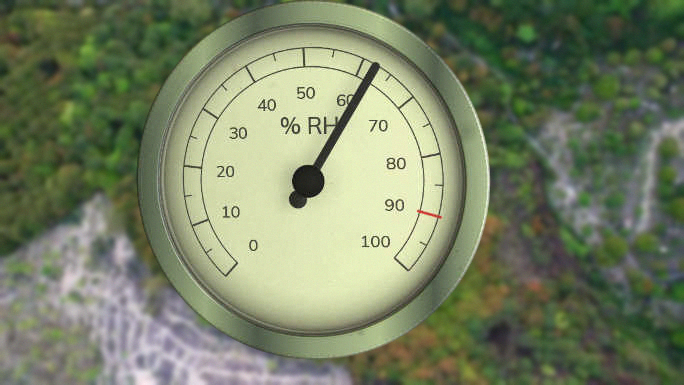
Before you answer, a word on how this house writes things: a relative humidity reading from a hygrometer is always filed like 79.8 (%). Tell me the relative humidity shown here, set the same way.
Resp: 62.5 (%)
